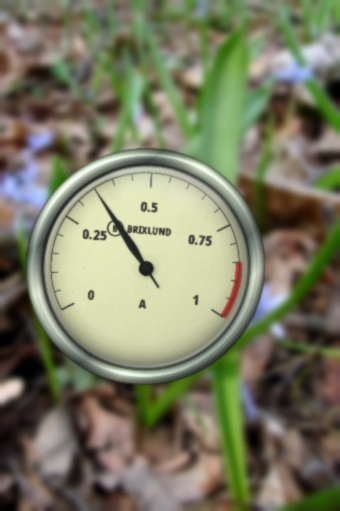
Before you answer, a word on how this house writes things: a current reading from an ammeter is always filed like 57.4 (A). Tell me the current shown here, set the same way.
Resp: 0.35 (A)
